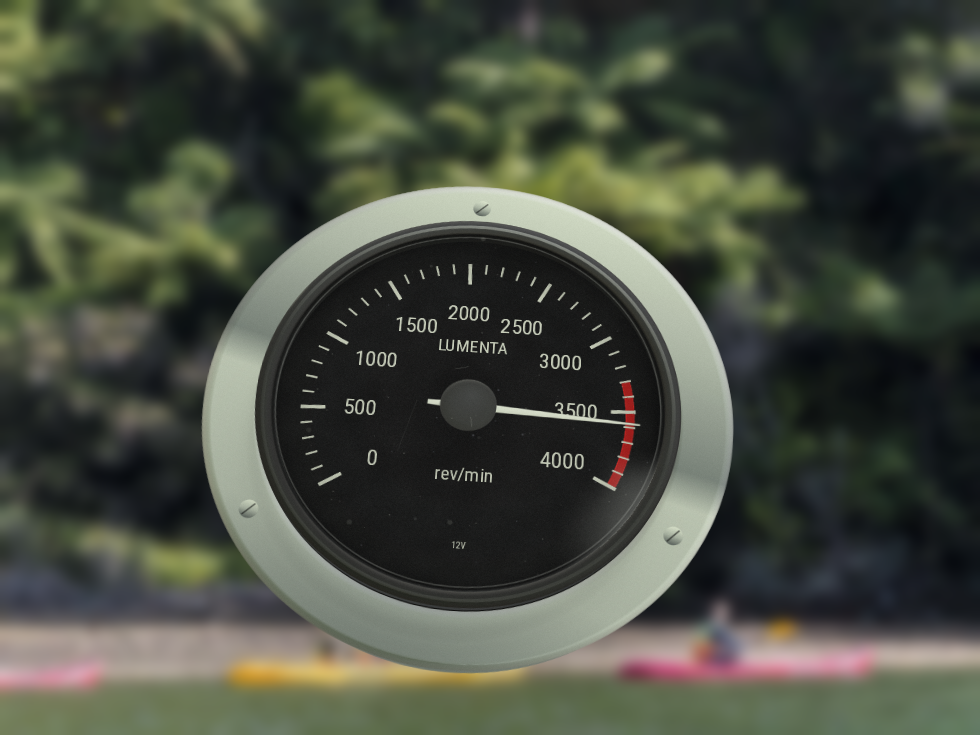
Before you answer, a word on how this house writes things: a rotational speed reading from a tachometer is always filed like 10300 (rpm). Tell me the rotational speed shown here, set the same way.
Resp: 3600 (rpm)
